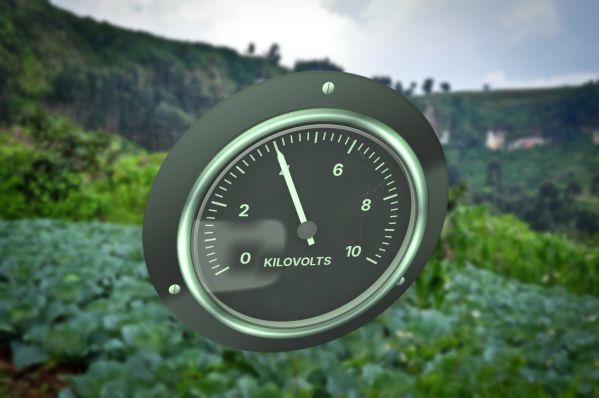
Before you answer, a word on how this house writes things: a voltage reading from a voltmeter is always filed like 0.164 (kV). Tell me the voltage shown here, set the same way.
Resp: 4 (kV)
